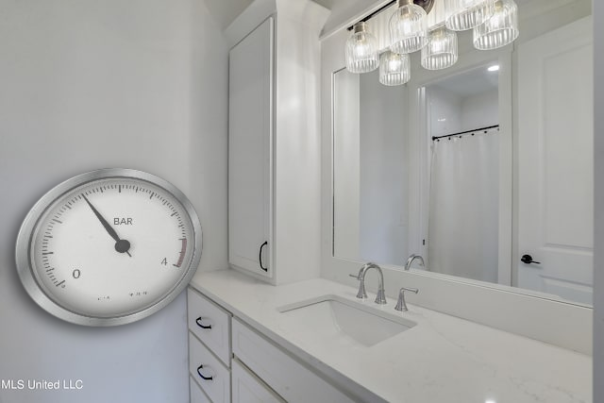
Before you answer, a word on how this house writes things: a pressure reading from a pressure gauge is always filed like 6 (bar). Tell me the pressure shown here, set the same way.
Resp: 1.5 (bar)
